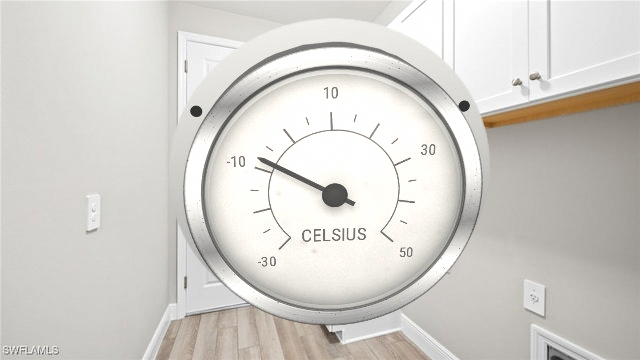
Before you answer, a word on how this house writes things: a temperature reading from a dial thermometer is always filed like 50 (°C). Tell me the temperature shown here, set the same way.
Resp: -7.5 (°C)
